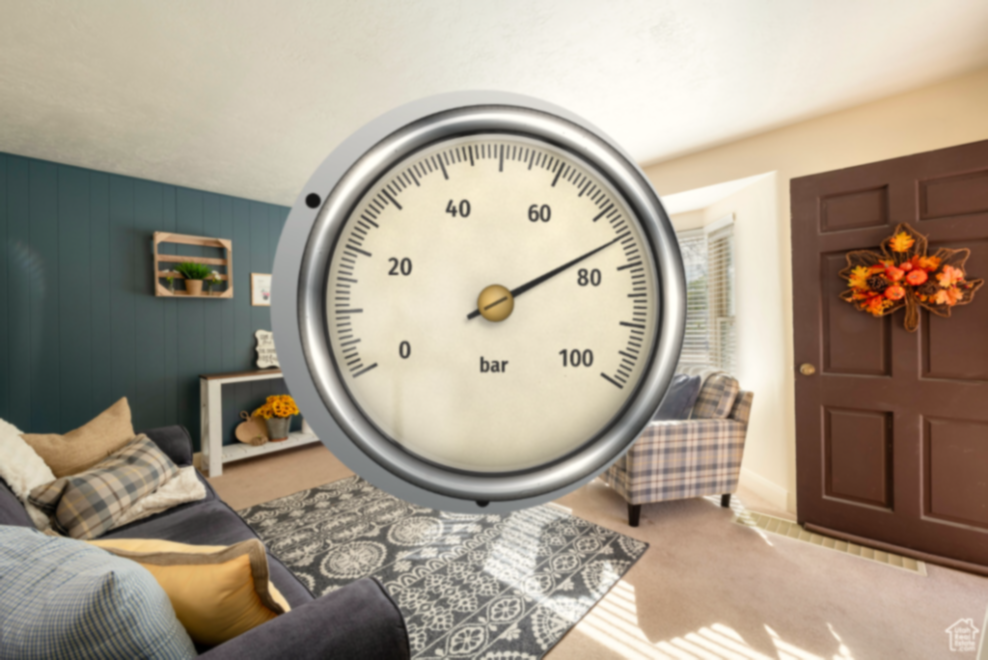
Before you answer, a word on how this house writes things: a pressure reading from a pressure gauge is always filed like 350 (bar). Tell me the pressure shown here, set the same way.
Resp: 75 (bar)
